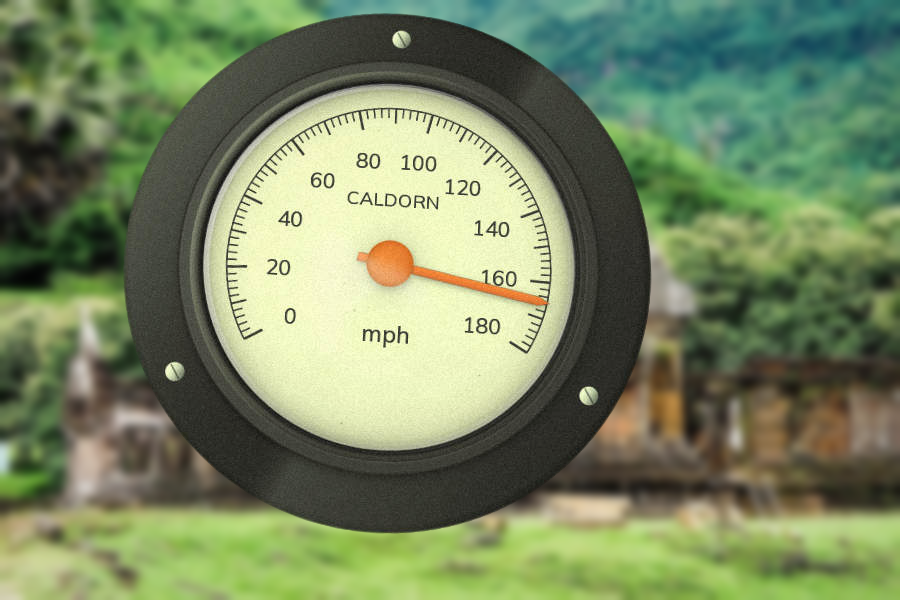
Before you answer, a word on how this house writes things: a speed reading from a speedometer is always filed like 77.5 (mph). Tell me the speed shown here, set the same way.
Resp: 166 (mph)
